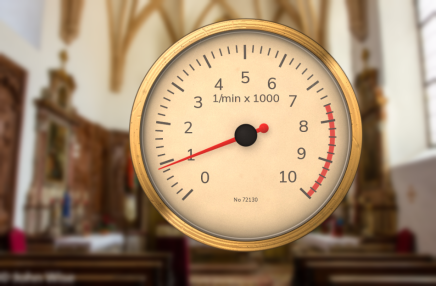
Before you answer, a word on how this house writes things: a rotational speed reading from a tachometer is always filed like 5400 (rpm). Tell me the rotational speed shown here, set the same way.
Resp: 900 (rpm)
